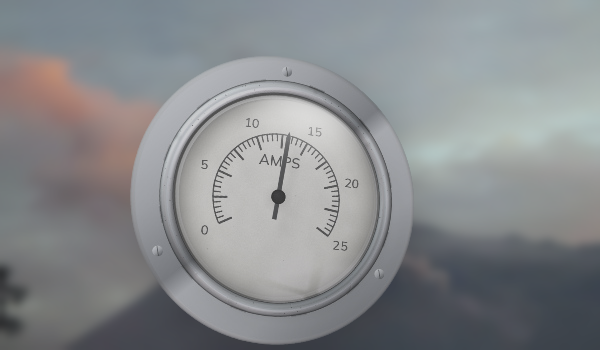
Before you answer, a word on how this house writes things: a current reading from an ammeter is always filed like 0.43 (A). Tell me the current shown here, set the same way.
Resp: 13 (A)
